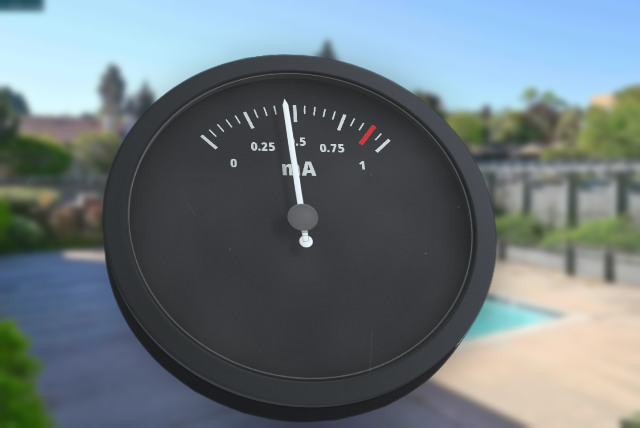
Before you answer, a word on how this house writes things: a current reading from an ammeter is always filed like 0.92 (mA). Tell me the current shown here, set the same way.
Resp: 0.45 (mA)
